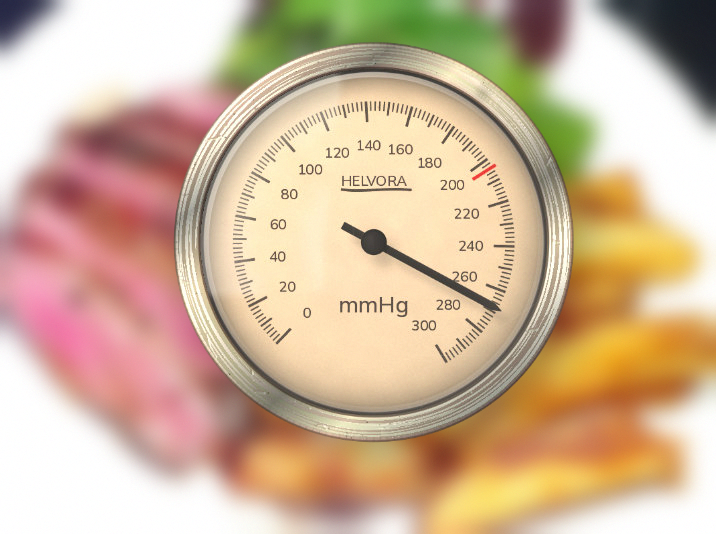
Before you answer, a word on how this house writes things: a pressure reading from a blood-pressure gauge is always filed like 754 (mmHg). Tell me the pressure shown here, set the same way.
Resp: 268 (mmHg)
